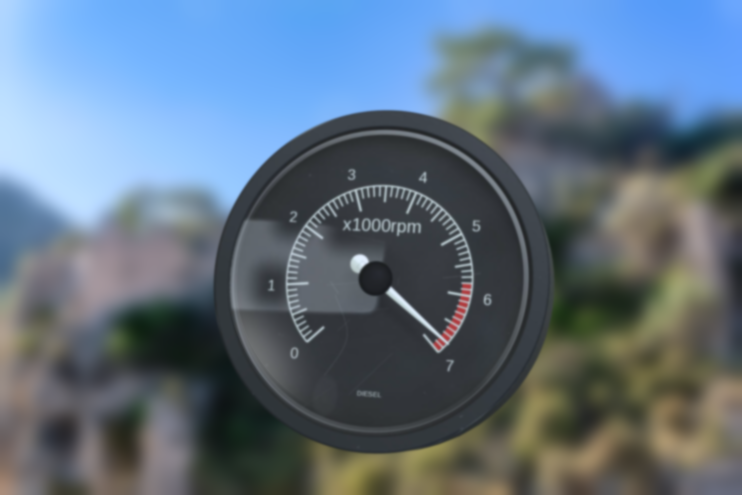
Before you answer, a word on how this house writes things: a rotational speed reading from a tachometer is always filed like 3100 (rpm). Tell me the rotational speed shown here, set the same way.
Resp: 6800 (rpm)
